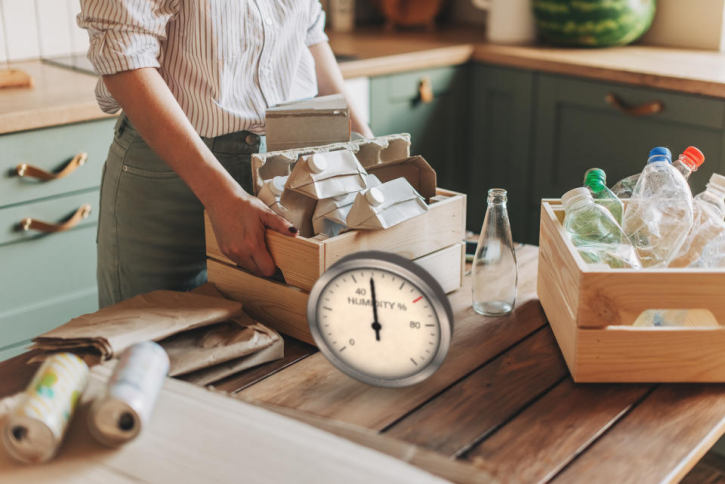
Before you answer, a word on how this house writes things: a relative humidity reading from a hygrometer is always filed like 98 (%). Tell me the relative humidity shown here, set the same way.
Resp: 48 (%)
